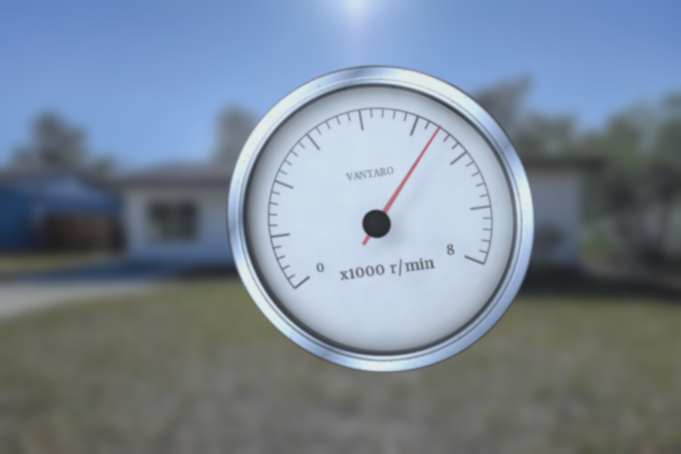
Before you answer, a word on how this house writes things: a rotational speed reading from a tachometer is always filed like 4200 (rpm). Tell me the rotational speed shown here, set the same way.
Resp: 5400 (rpm)
